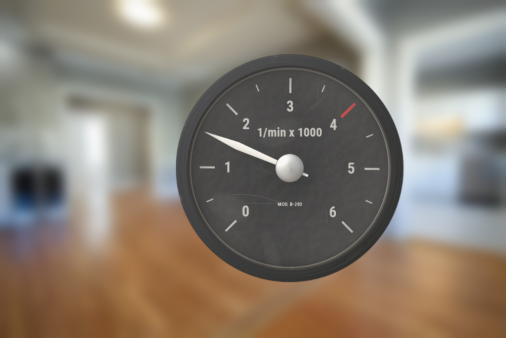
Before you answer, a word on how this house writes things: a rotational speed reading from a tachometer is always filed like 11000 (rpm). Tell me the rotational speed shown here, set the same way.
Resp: 1500 (rpm)
